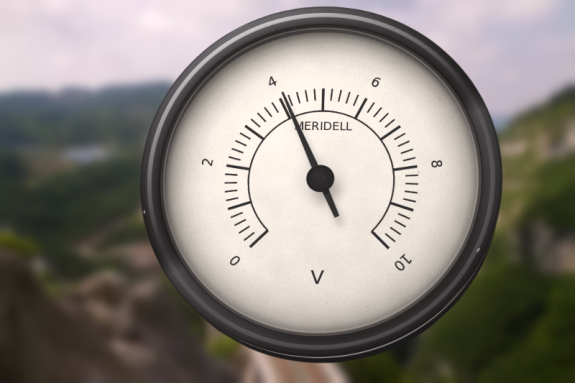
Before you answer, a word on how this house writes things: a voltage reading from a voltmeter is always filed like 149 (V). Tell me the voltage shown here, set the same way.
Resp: 4.1 (V)
